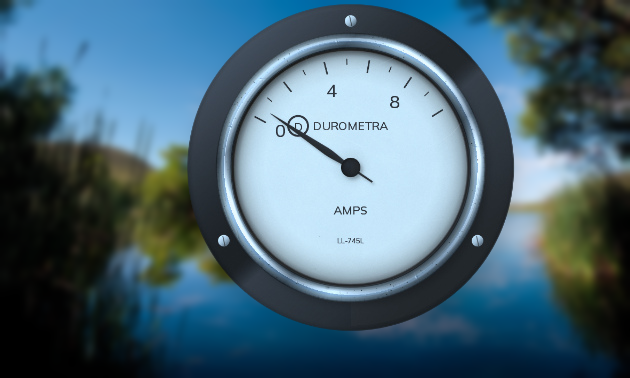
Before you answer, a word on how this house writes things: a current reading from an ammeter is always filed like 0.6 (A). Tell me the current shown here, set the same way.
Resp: 0.5 (A)
